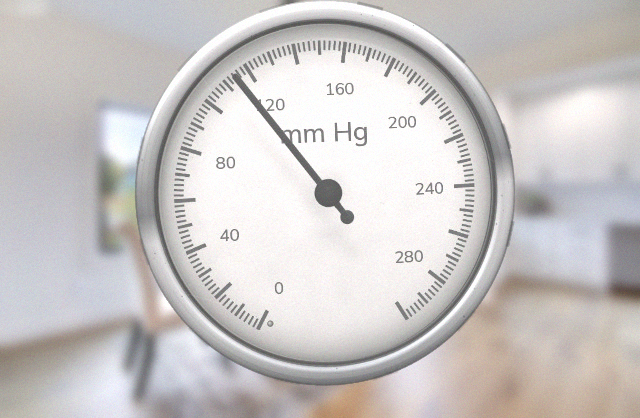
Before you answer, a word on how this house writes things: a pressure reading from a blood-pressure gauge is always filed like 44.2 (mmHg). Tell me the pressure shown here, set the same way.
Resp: 114 (mmHg)
